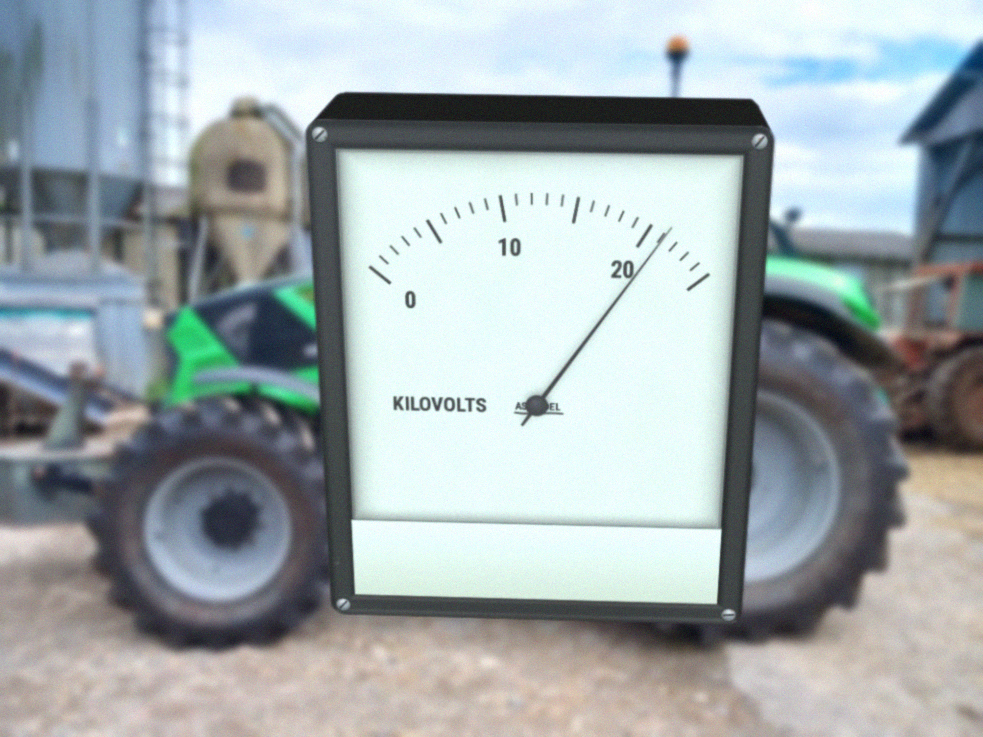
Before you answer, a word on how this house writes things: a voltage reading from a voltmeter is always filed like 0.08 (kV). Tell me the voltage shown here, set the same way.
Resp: 21 (kV)
